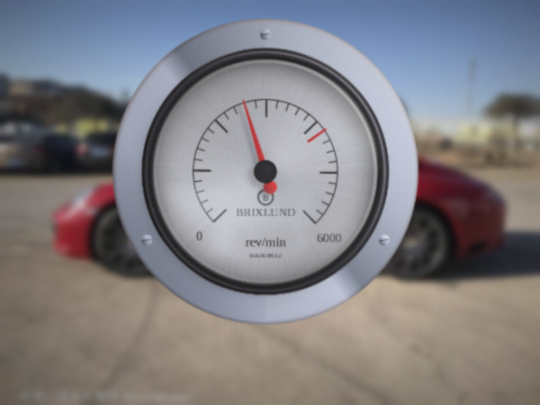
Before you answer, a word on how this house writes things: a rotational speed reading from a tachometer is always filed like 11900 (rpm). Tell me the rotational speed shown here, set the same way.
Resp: 2600 (rpm)
